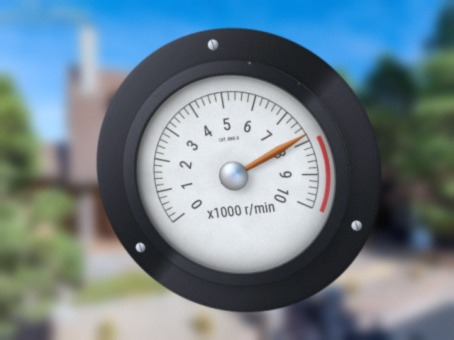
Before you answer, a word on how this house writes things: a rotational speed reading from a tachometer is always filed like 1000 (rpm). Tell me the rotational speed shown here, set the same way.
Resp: 7800 (rpm)
